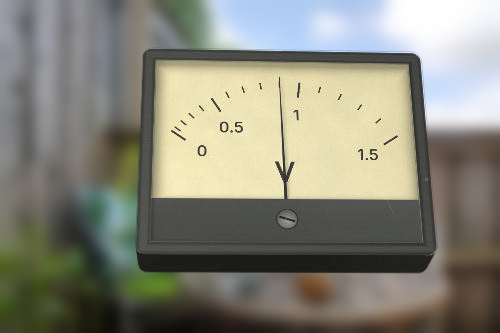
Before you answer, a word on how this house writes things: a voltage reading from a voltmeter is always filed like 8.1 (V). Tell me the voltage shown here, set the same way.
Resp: 0.9 (V)
